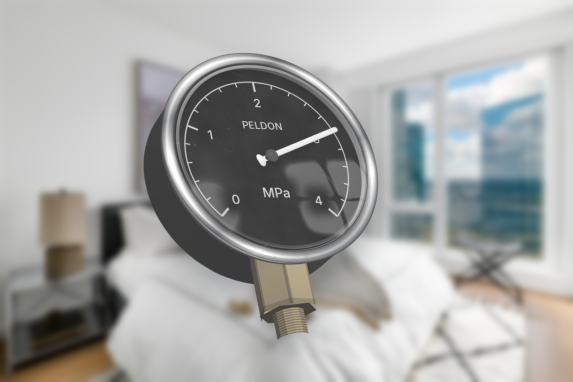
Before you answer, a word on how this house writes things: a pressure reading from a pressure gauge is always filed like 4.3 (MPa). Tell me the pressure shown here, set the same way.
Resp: 3 (MPa)
